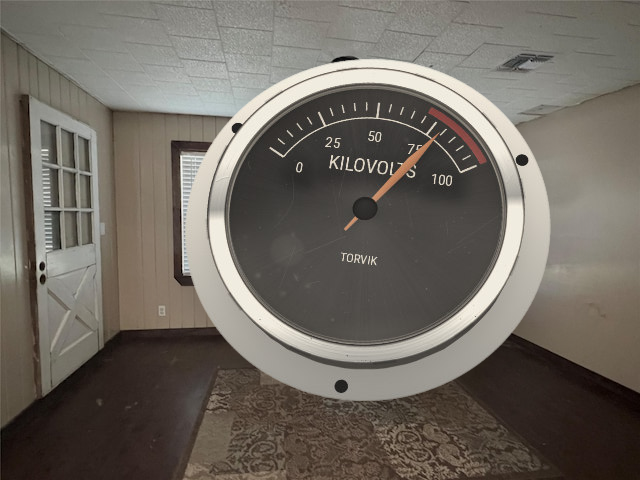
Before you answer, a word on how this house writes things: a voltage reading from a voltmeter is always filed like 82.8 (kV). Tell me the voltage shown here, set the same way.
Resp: 80 (kV)
